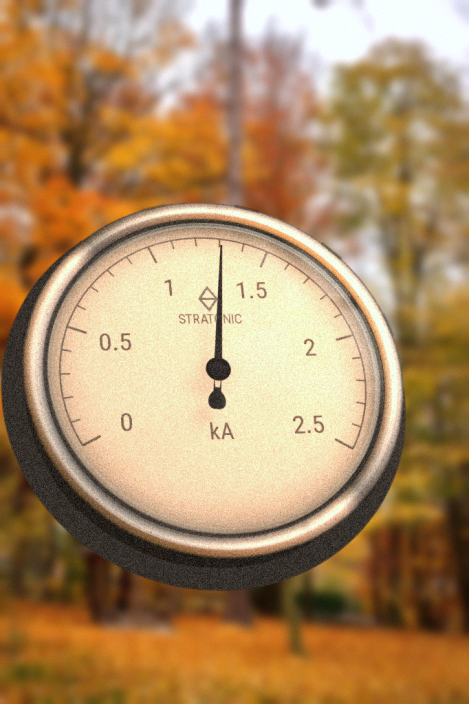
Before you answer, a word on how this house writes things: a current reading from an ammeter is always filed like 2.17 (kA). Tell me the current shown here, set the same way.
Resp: 1.3 (kA)
